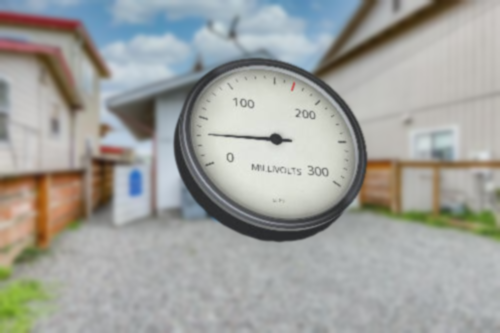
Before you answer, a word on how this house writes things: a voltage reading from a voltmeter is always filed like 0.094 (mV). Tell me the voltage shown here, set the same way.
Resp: 30 (mV)
